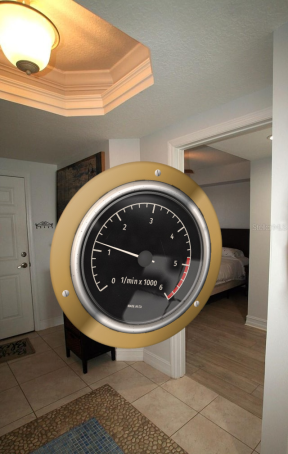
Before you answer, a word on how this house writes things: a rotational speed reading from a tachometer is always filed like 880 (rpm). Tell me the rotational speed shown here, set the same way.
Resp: 1200 (rpm)
